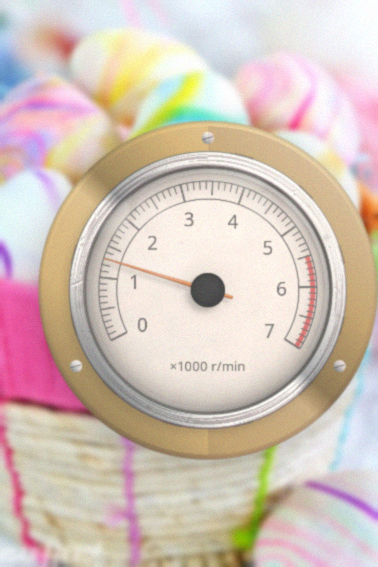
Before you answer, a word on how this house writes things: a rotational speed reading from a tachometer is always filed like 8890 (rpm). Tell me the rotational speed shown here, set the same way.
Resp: 1300 (rpm)
